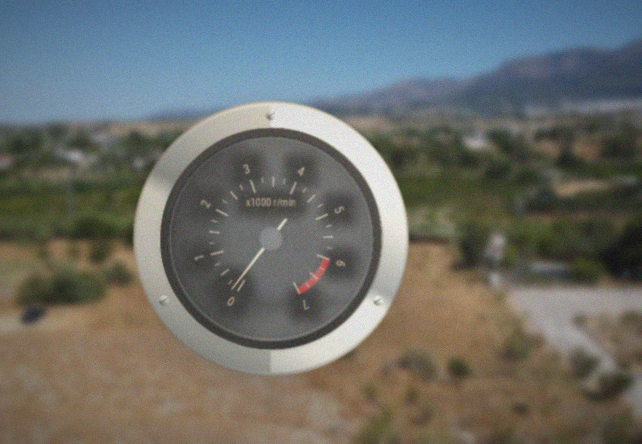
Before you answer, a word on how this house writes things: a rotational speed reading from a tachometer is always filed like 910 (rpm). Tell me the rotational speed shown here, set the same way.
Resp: 125 (rpm)
